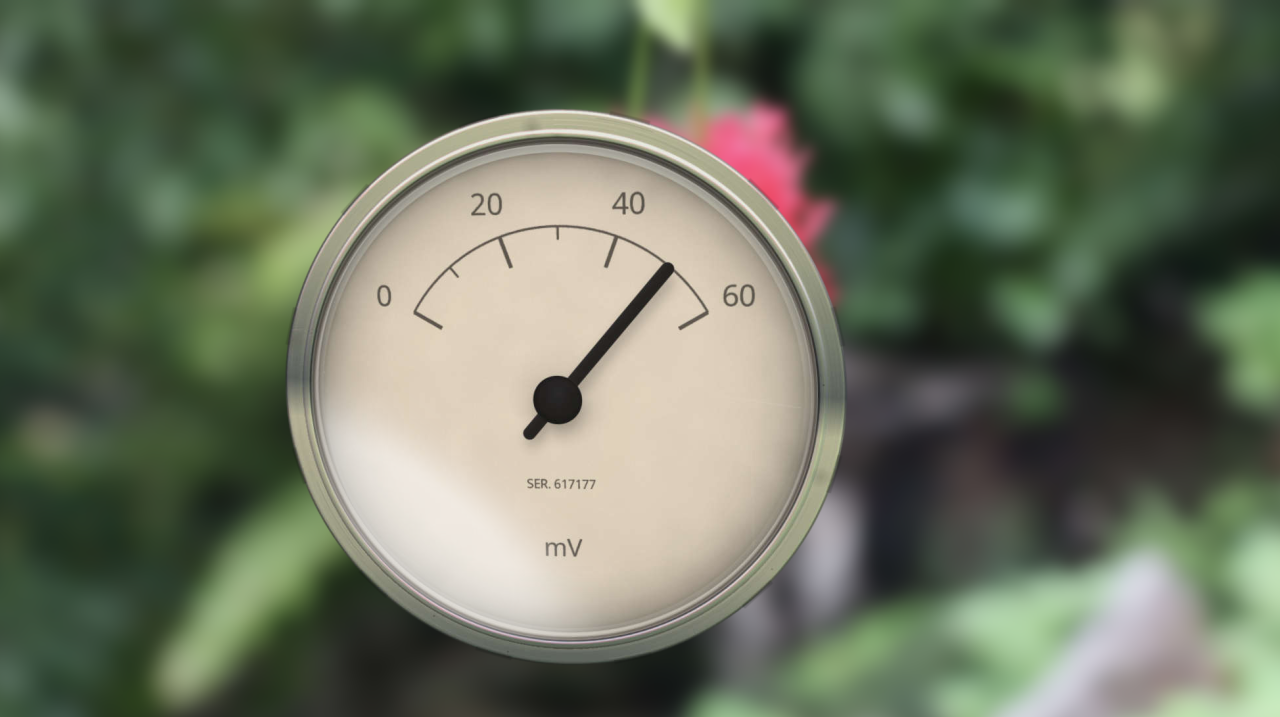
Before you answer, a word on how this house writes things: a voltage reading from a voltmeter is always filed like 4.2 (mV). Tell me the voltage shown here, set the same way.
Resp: 50 (mV)
